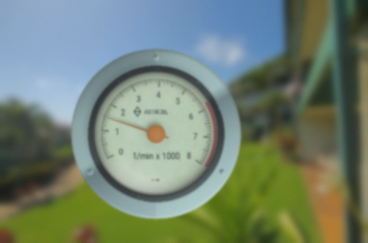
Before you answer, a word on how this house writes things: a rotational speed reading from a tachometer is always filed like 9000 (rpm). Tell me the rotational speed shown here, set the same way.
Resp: 1500 (rpm)
